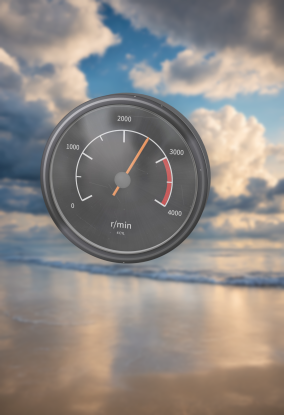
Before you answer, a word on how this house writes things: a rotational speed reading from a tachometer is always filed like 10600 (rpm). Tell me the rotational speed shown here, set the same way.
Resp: 2500 (rpm)
